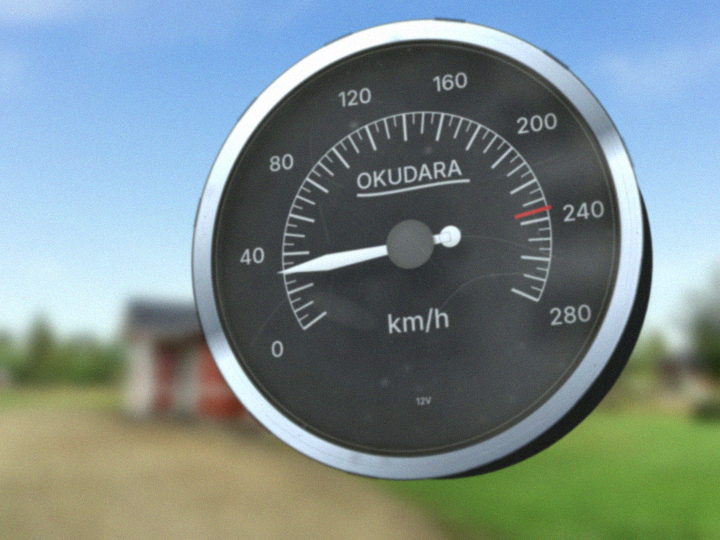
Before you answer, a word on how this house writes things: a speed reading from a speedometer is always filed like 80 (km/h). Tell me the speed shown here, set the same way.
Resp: 30 (km/h)
